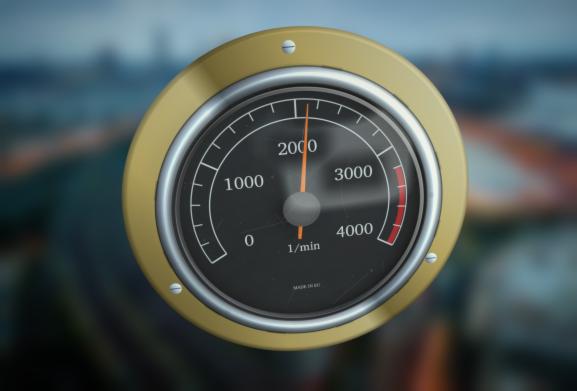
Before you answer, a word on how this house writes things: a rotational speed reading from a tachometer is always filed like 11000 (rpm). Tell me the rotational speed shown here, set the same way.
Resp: 2100 (rpm)
